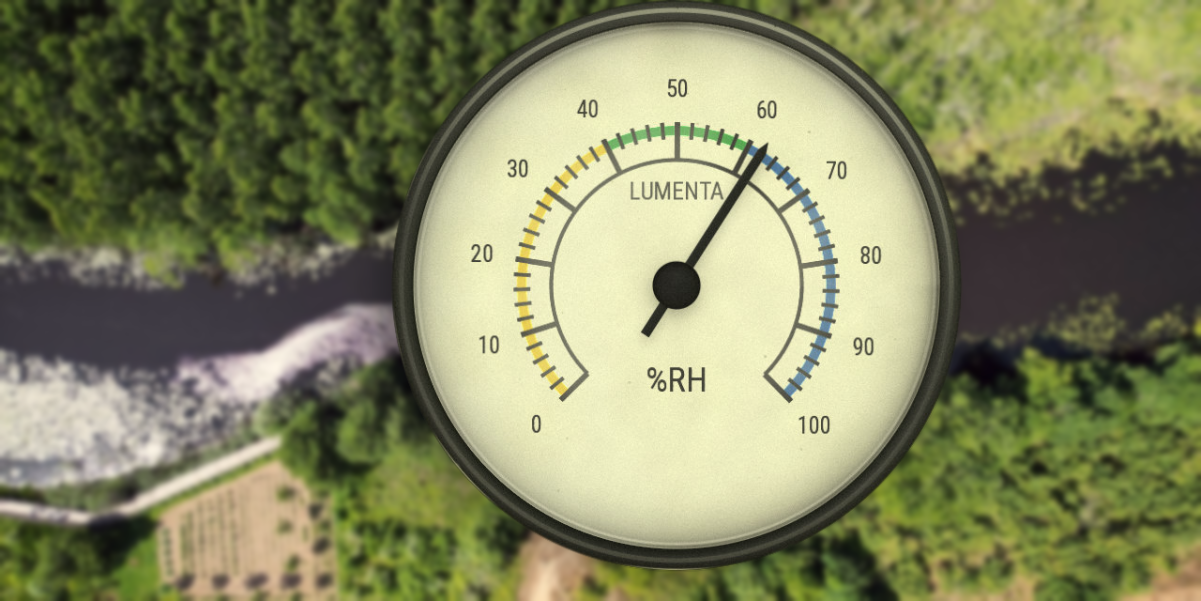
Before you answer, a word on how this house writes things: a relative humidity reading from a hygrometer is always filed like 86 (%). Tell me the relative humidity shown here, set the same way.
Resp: 62 (%)
